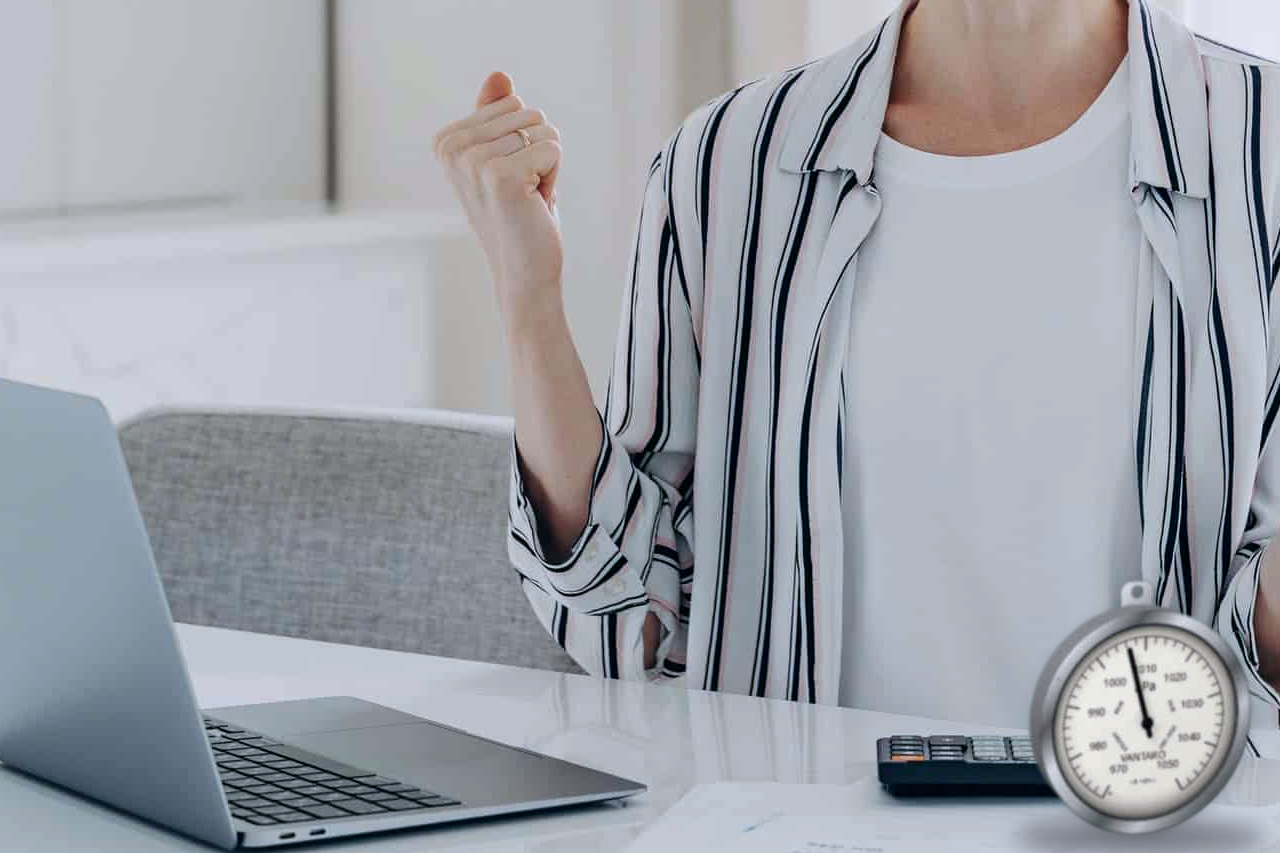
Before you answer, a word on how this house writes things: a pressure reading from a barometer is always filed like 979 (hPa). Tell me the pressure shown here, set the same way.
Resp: 1006 (hPa)
